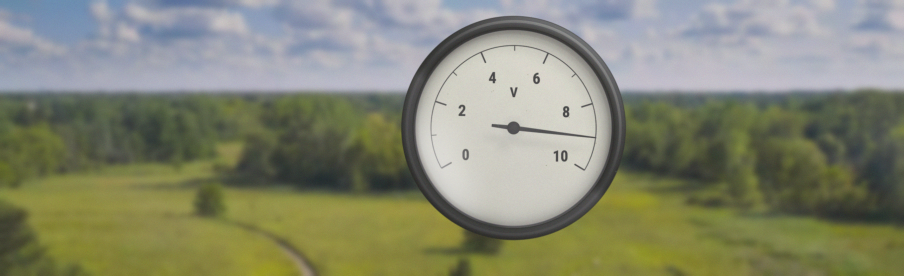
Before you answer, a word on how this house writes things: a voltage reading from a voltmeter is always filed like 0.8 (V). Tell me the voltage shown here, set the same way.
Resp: 9 (V)
